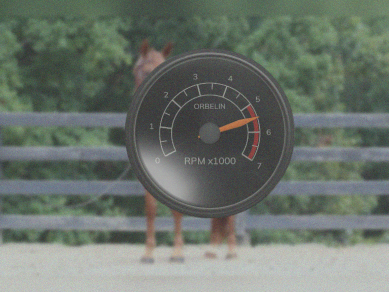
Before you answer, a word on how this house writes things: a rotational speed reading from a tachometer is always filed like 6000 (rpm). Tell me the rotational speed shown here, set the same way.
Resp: 5500 (rpm)
